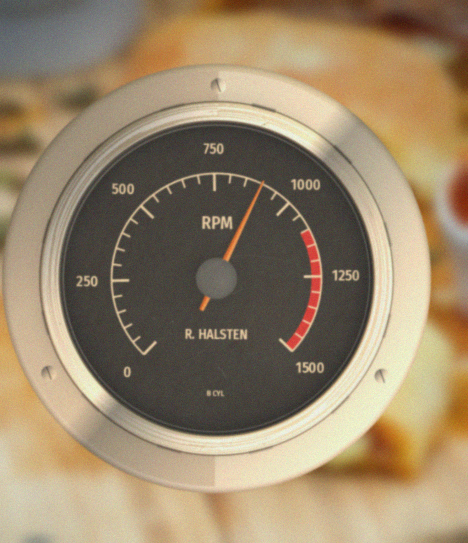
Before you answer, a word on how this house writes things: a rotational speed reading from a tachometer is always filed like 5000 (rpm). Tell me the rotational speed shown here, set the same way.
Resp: 900 (rpm)
